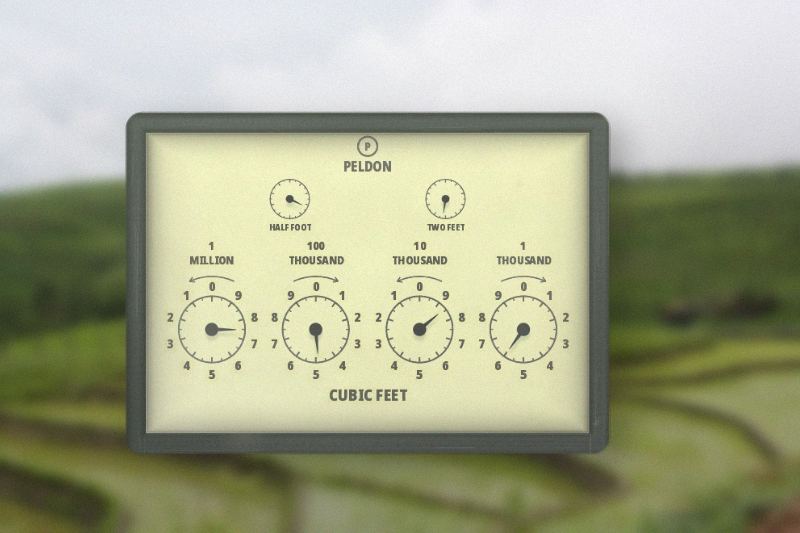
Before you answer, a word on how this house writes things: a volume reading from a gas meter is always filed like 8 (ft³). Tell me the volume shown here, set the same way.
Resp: 748600 (ft³)
